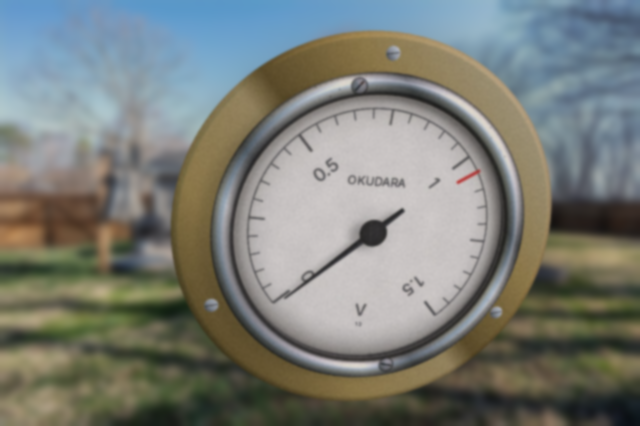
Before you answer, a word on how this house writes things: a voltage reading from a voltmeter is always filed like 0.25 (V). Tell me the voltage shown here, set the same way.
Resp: 0 (V)
